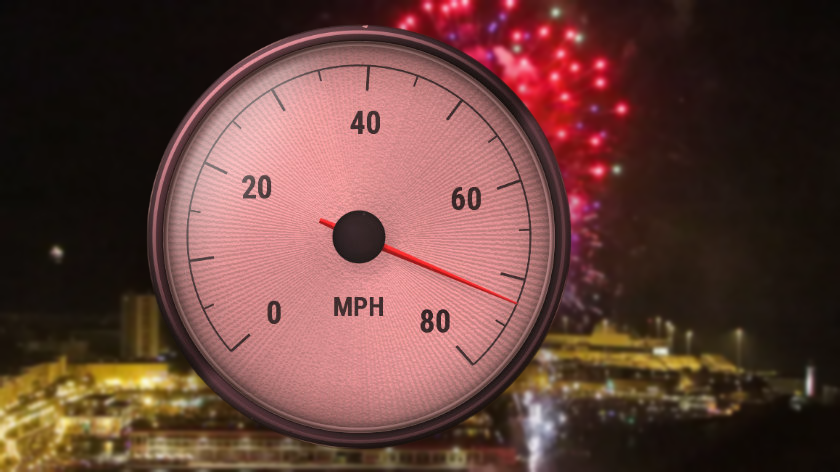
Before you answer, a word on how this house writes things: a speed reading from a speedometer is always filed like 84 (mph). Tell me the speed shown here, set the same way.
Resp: 72.5 (mph)
